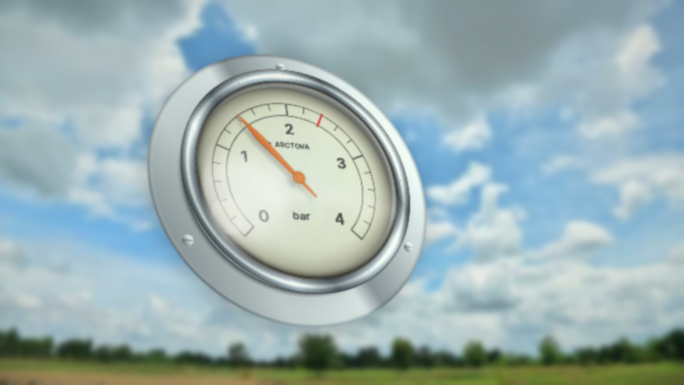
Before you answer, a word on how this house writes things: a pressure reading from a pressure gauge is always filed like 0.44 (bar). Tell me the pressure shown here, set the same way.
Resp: 1.4 (bar)
